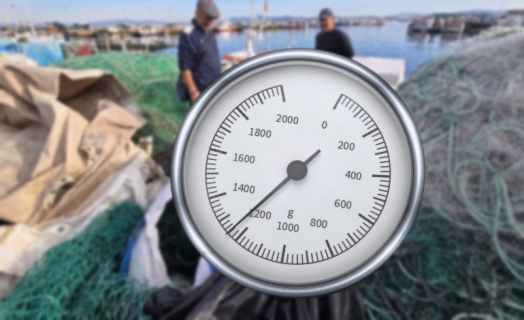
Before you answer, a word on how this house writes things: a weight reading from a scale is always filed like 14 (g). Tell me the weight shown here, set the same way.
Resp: 1240 (g)
